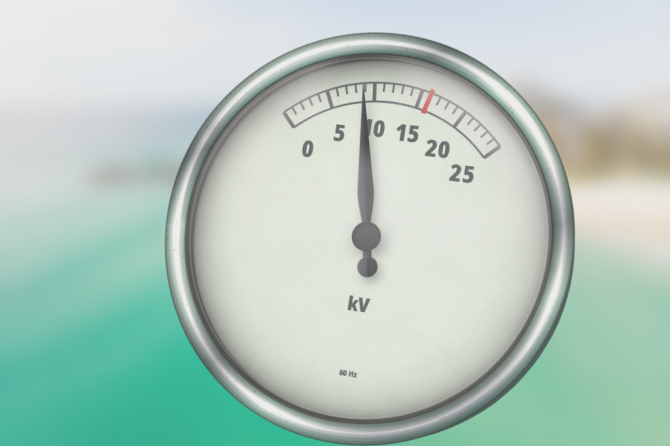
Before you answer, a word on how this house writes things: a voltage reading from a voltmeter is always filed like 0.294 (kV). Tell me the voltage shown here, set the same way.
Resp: 9 (kV)
